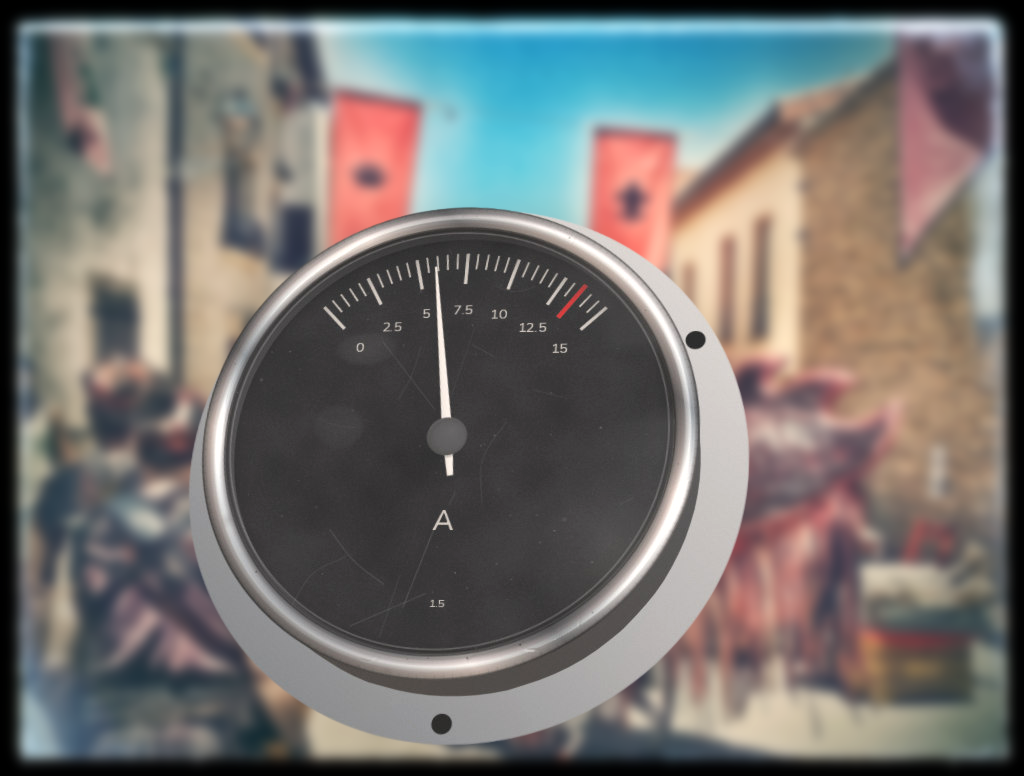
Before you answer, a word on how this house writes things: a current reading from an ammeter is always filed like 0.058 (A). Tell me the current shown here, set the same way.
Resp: 6 (A)
